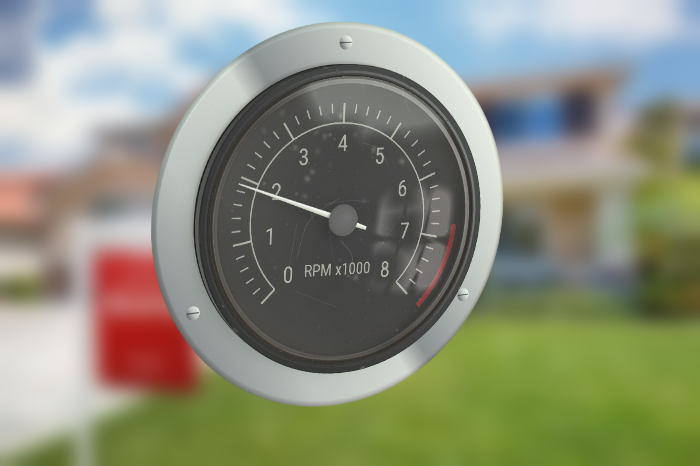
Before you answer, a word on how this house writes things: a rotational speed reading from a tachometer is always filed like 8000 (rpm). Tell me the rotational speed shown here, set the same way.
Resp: 1900 (rpm)
